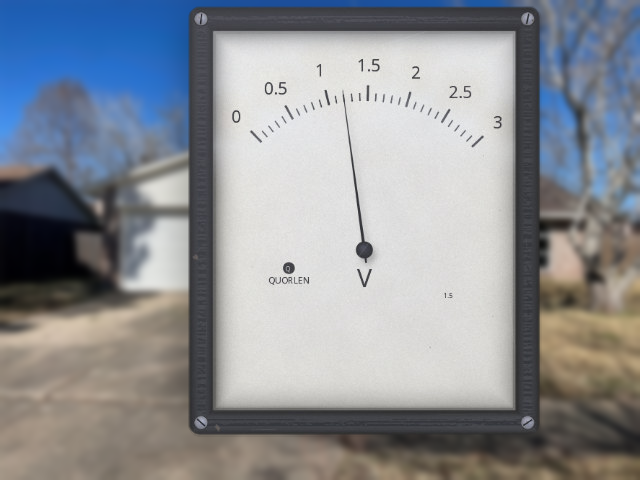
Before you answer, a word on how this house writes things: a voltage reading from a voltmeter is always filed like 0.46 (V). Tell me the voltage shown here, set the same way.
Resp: 1.2 (V)
